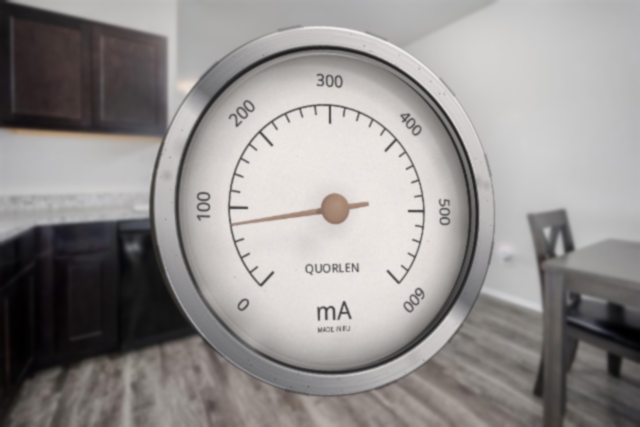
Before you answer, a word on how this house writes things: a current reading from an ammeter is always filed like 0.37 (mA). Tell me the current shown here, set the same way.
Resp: 80 (mA)
